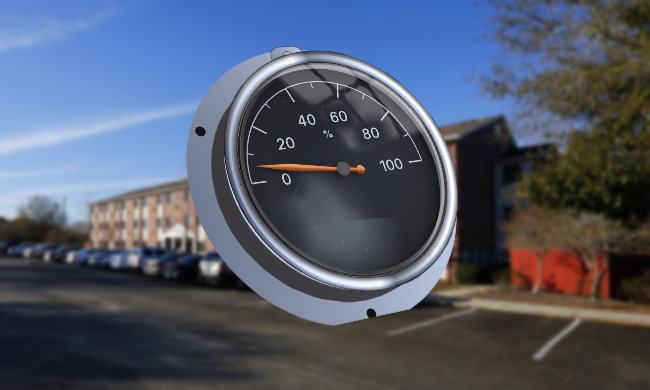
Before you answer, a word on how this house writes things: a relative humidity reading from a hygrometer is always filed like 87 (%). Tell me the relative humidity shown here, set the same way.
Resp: 5 (%)
